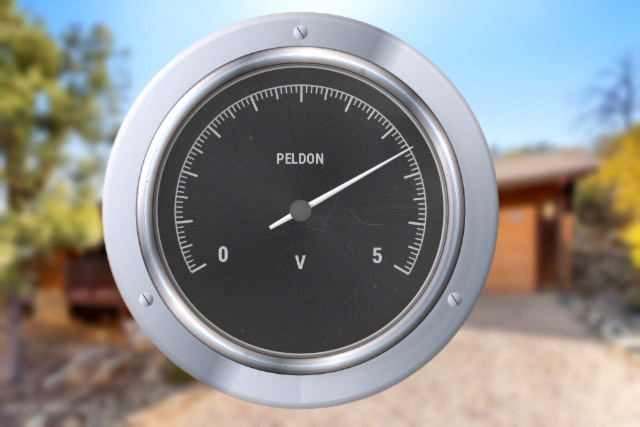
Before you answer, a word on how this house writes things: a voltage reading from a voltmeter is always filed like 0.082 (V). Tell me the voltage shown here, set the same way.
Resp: 3.75 (V)
